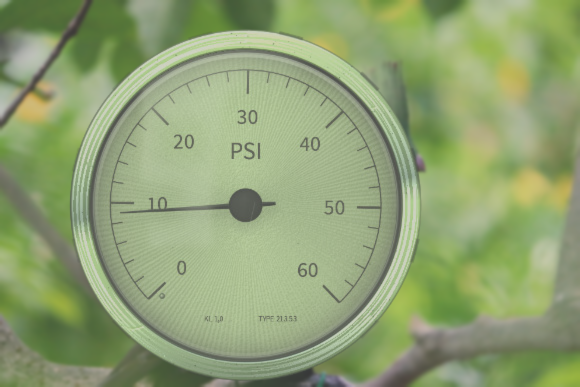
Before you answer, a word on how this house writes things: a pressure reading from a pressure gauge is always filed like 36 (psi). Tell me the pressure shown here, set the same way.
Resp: 9 (psi)
